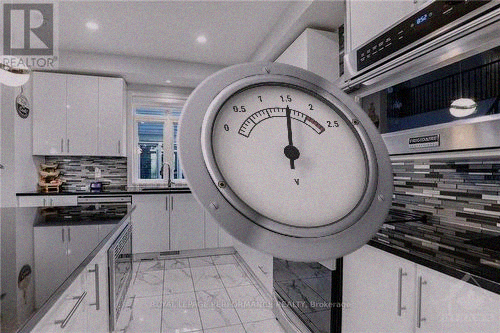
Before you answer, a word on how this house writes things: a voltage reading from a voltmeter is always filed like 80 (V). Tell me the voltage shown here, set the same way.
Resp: 1.5 (V)
